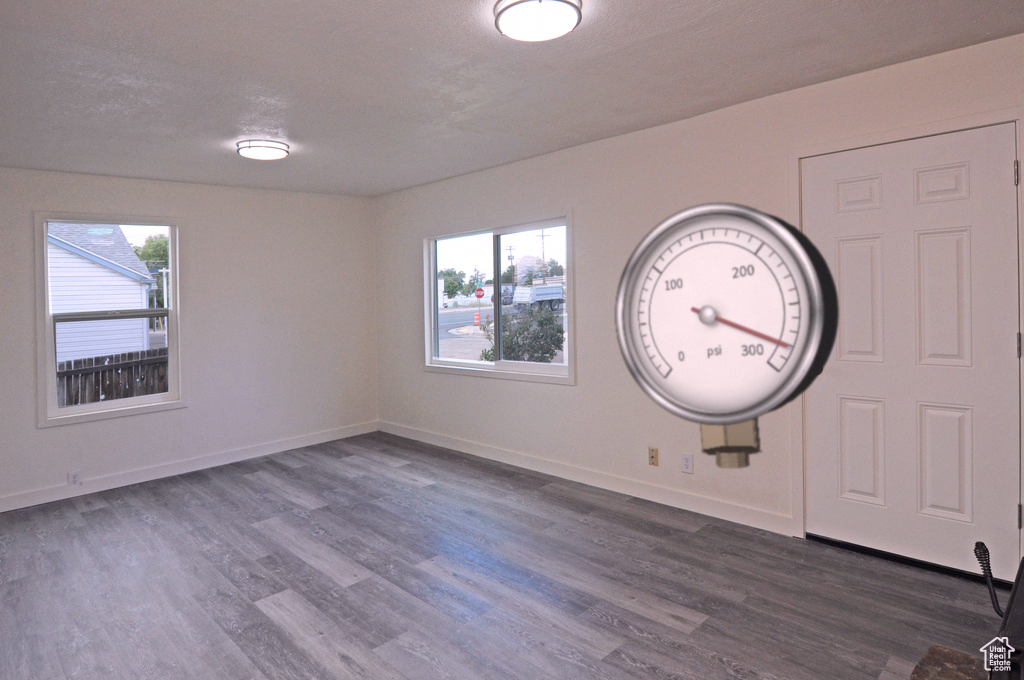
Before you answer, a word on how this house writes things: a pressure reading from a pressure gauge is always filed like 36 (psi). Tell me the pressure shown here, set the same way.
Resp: 280 (psi)
